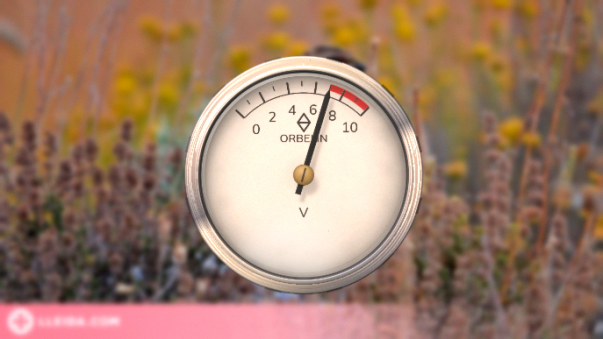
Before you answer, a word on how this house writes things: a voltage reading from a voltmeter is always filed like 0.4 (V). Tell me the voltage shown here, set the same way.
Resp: 7 (V)
